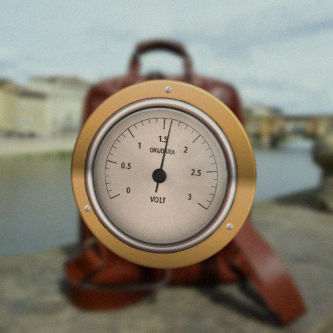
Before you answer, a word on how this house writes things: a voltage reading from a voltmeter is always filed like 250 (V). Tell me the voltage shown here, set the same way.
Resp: 1.6 (V)
